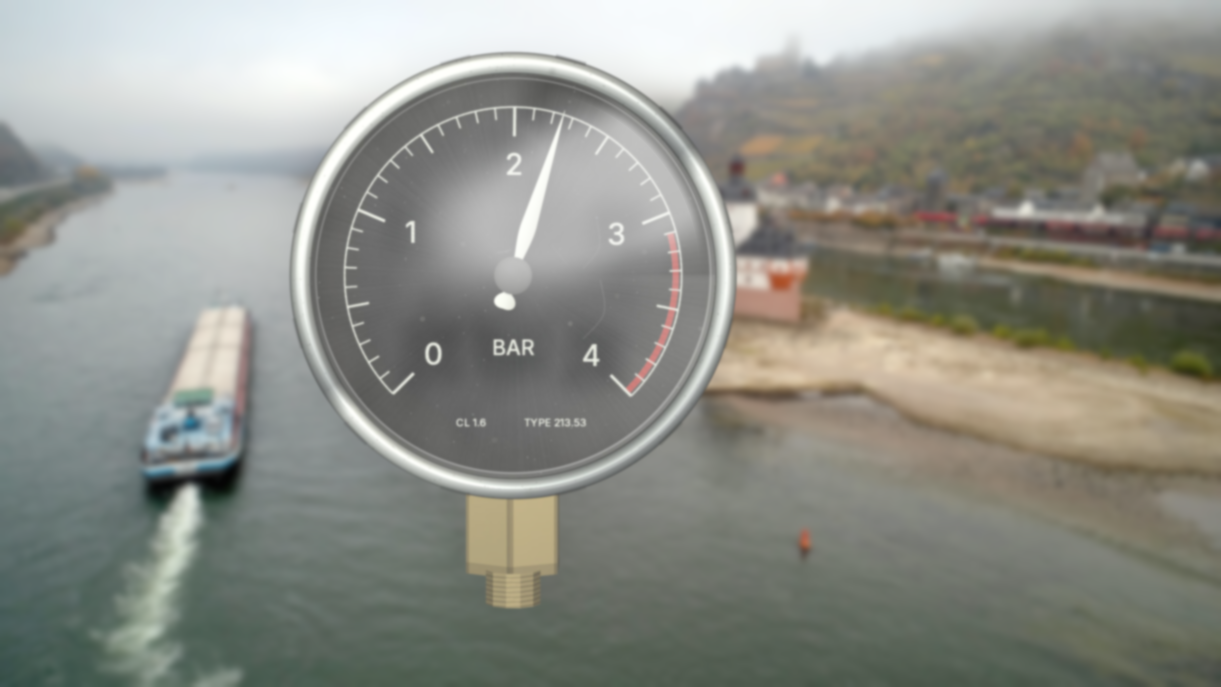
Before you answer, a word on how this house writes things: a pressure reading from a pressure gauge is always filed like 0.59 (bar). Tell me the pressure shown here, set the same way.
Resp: 2.25 (bar)
